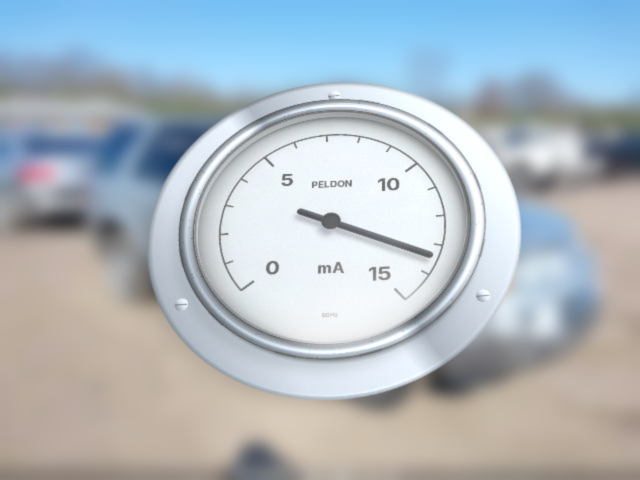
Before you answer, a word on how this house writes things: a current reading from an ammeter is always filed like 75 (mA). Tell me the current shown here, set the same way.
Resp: 13.5 (mA)
